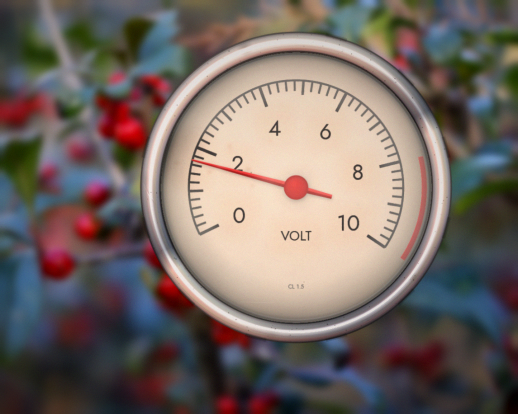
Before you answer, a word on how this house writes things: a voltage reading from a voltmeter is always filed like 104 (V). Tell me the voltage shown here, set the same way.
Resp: 1.7 (V)
